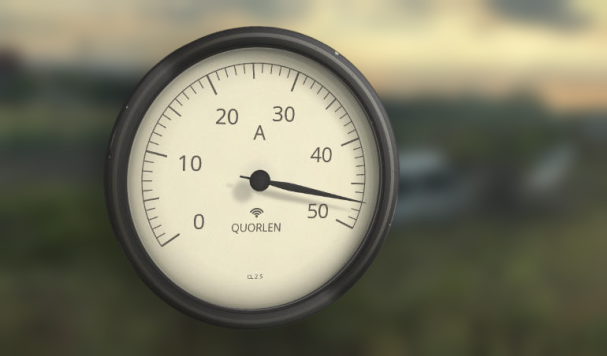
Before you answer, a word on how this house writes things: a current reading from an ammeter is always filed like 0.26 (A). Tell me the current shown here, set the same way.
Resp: 47 (A)
